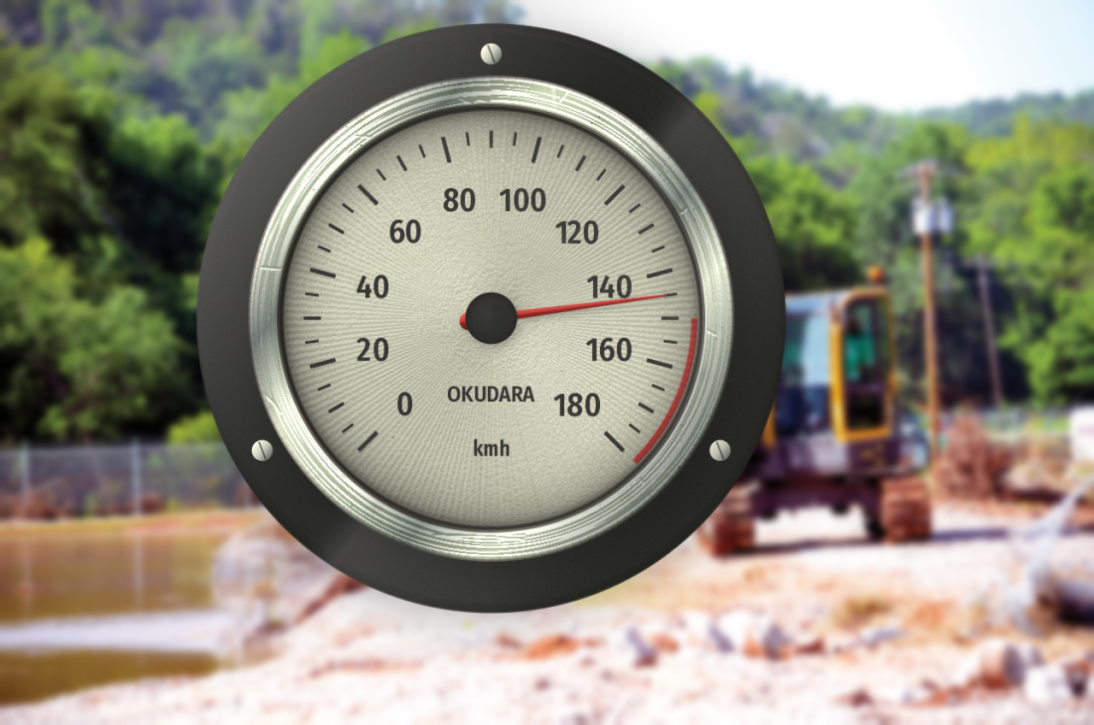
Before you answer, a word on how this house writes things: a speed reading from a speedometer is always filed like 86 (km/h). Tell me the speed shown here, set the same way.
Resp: 145 (km/h)
